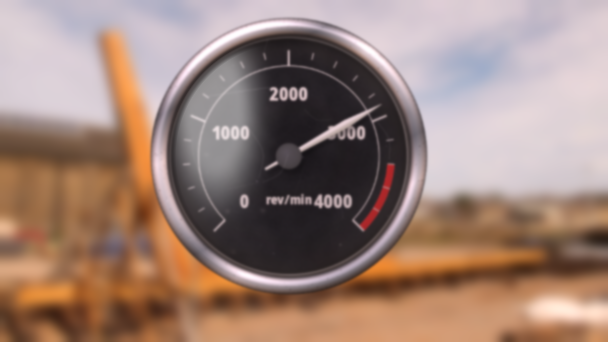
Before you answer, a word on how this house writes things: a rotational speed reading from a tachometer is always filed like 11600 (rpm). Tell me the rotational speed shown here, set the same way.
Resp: 2900 (rpm)
